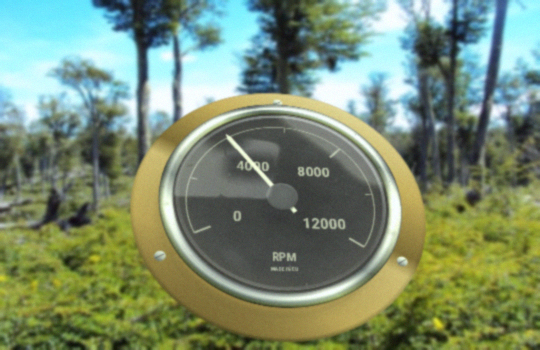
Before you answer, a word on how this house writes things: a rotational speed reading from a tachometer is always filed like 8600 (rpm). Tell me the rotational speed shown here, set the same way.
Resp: 4000 (rpm)
